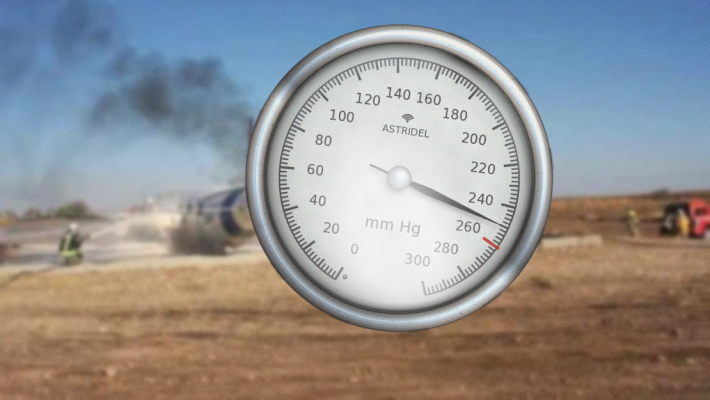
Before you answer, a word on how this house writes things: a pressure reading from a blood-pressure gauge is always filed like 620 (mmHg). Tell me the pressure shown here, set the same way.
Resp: 250 (mmHg)
